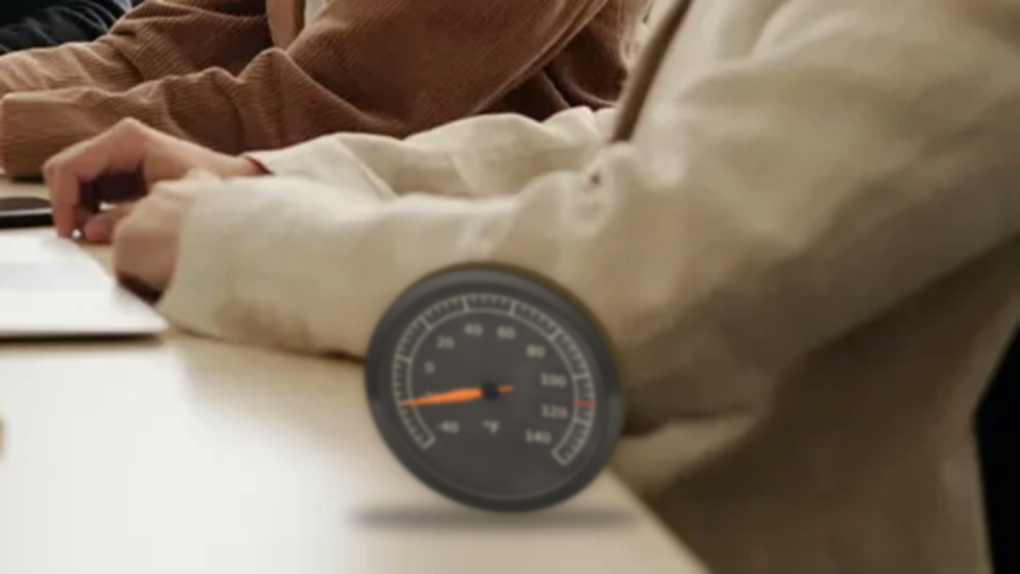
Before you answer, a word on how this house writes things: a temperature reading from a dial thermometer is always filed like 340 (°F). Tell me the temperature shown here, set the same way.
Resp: -20 (°F)
